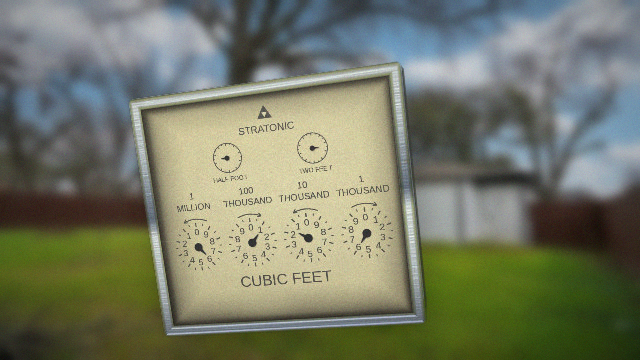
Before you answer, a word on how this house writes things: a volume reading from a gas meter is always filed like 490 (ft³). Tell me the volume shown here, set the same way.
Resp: 611600 (ft³)
